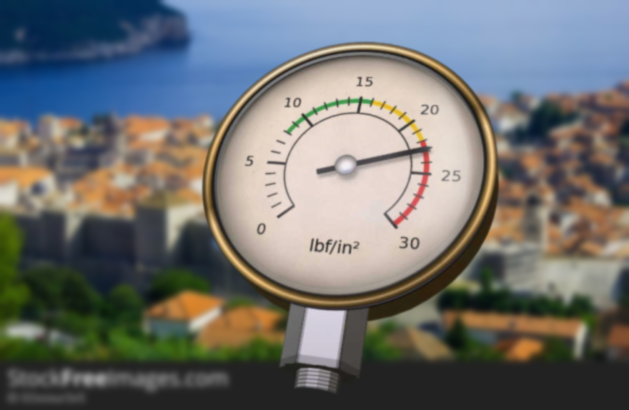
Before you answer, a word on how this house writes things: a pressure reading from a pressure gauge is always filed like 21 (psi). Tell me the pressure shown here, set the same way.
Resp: 23 (psi)
